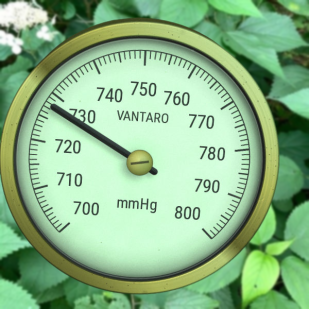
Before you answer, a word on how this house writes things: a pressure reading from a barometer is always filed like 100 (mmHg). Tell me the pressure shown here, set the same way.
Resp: 728 (mmHg)
